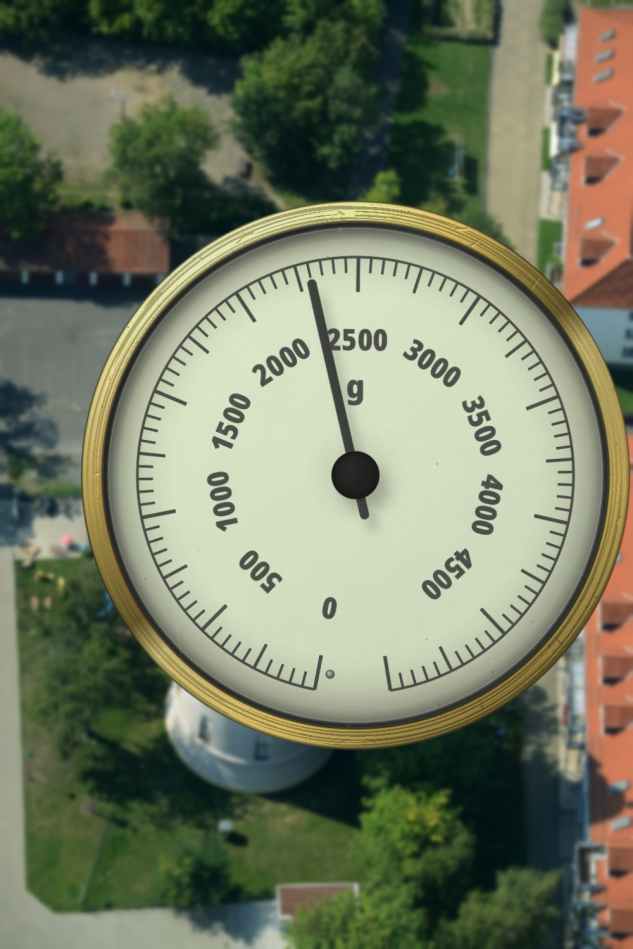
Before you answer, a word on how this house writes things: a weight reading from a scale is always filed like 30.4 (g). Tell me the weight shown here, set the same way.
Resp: 2300 (g)
